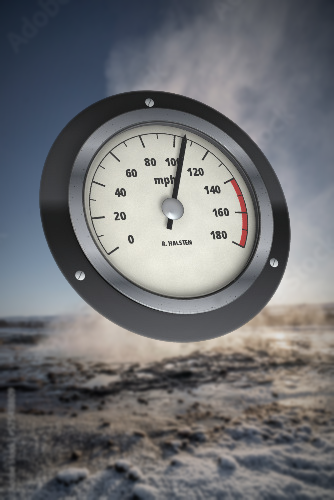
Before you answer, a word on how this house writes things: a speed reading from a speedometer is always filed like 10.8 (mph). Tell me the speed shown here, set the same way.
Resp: 105 (mph)
